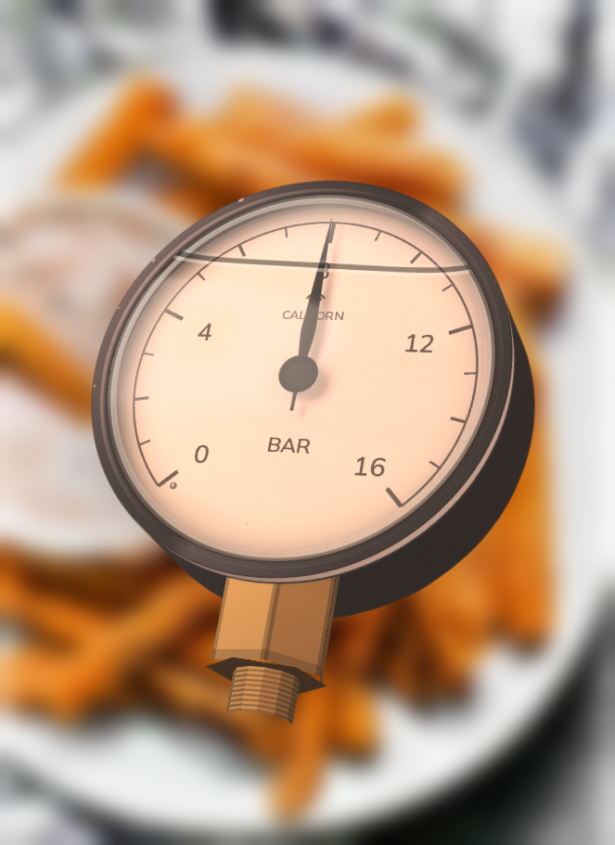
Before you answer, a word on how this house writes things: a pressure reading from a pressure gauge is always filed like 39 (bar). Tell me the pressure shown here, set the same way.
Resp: 8 (bar)
